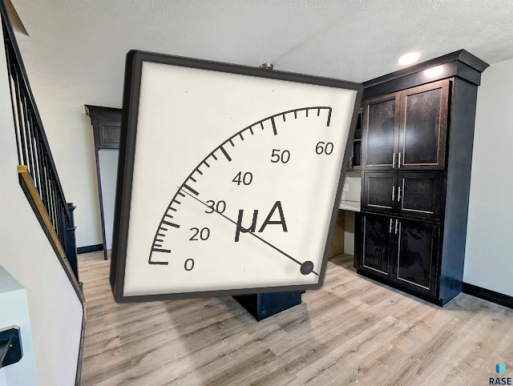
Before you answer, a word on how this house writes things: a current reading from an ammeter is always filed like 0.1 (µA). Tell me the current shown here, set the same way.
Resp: 29 (µA)
